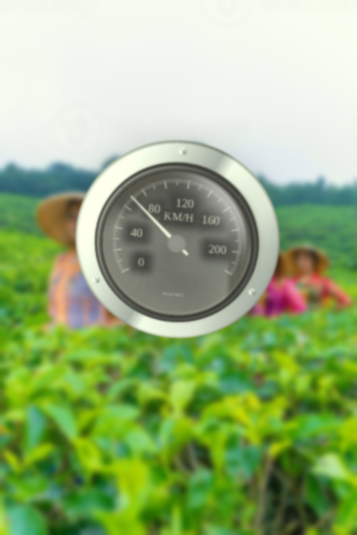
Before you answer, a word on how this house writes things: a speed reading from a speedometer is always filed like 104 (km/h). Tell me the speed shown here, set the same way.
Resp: 70 (km/h)
